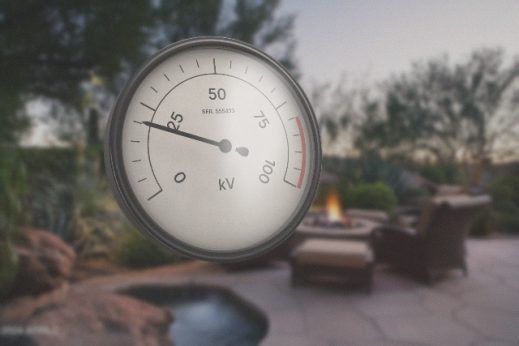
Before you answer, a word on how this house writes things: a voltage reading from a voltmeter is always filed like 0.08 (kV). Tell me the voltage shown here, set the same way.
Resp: 20 (kV)
